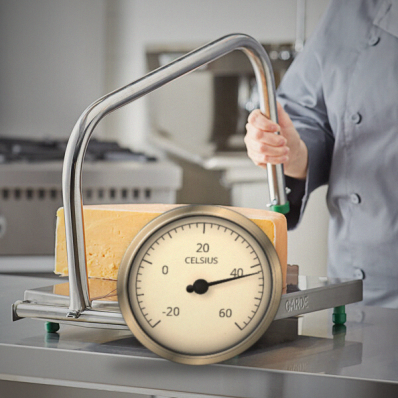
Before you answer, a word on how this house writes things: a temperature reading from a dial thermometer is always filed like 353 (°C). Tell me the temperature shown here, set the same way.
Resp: 42 (°C)
